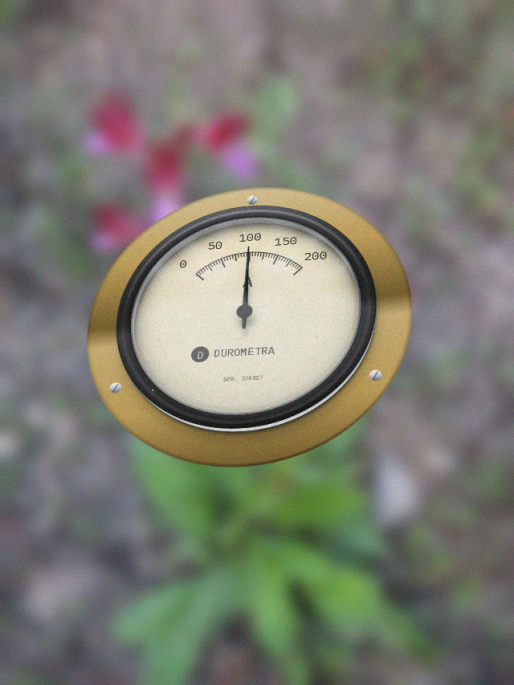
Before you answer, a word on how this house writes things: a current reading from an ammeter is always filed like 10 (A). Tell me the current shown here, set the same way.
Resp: 100 (A)
